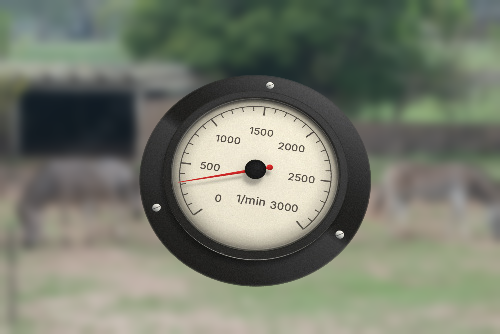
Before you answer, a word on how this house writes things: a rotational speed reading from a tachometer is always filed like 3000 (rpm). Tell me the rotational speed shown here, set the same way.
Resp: 300 (rpm)
